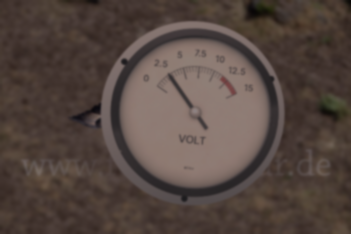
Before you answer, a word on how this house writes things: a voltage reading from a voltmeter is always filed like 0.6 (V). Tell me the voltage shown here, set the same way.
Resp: 2.5 (V)
